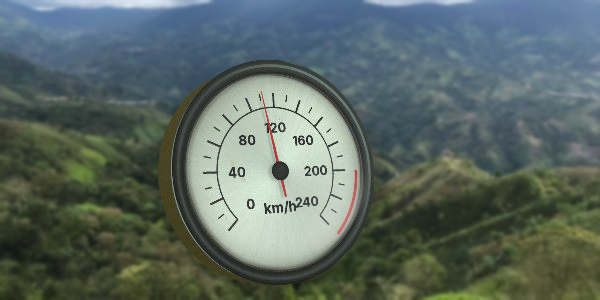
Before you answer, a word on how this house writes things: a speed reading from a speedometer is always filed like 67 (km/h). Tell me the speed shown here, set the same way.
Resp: 110 (km/h)
